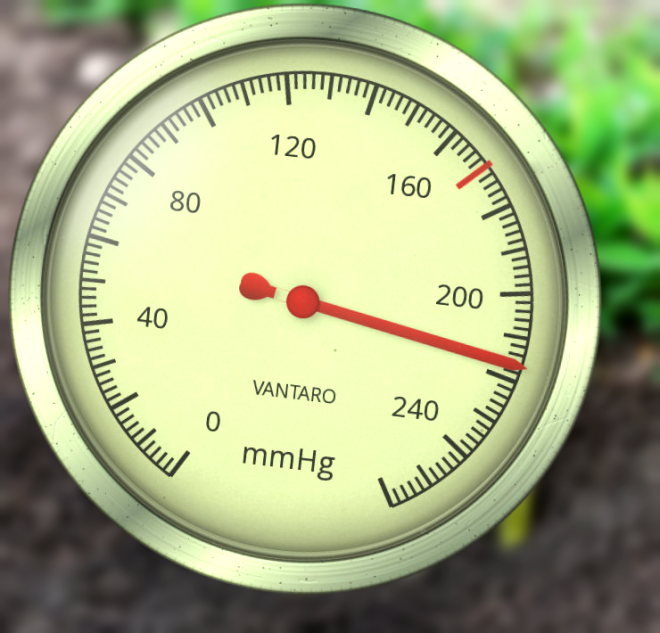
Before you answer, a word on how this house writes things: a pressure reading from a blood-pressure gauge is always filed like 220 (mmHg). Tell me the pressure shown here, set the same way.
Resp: 216 (mmHg)
